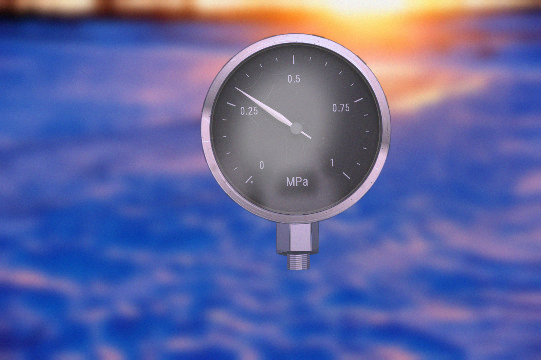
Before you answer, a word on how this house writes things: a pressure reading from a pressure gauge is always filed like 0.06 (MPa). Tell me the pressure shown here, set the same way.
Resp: 0.3 (MPa)
